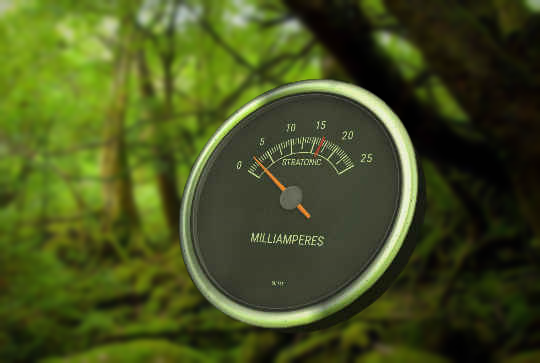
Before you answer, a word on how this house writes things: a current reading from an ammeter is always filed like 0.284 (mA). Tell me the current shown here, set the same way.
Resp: 2.5 (mA)
